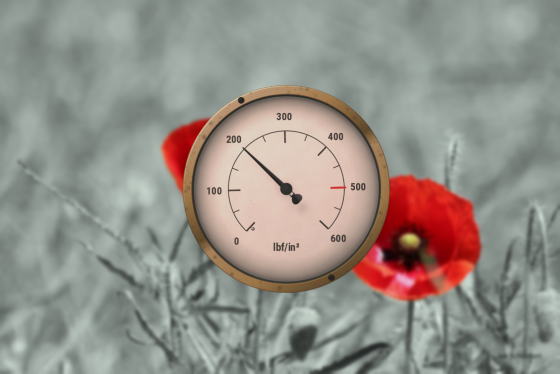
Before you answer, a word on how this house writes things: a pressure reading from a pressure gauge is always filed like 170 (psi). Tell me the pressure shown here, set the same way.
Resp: 200 (psi)
